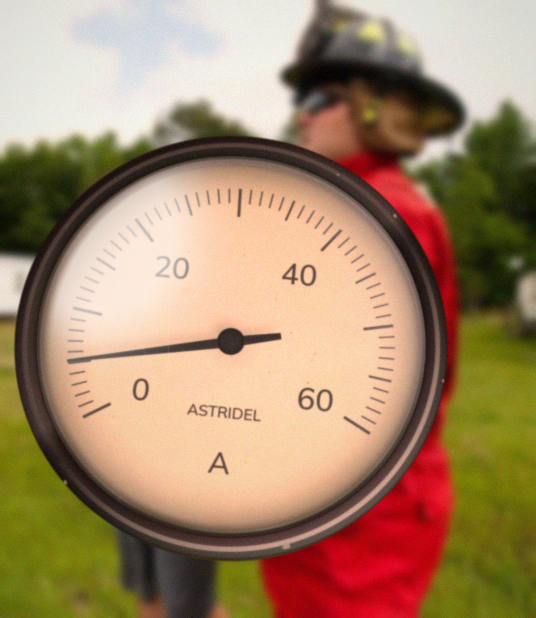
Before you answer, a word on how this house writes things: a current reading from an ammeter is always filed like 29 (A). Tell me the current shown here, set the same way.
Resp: 5 (A)
